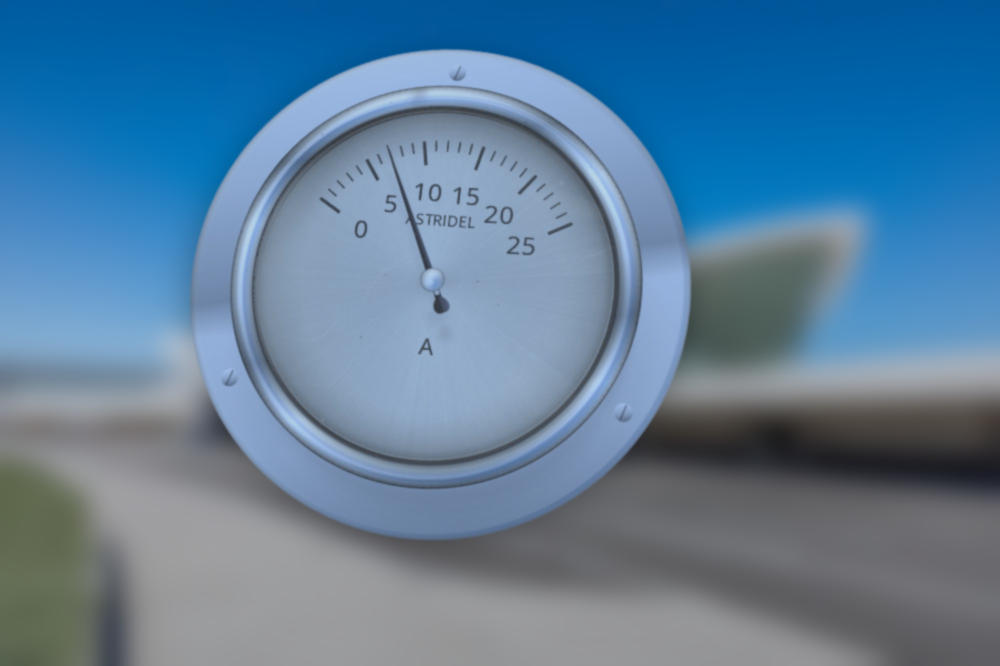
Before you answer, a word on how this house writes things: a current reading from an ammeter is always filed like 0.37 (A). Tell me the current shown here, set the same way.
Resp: 7 (A)
